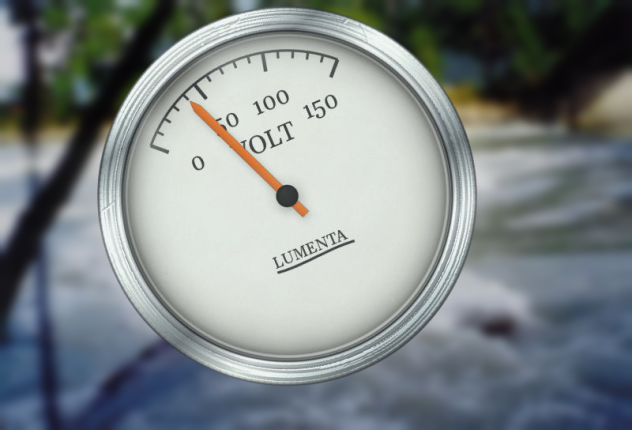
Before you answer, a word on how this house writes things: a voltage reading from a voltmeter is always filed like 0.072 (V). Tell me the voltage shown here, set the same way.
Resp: 40 (V)
